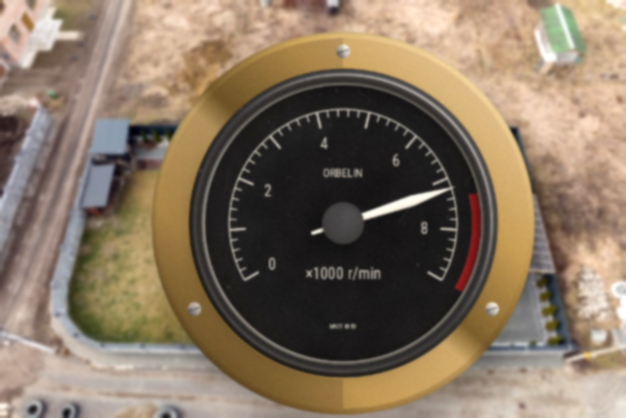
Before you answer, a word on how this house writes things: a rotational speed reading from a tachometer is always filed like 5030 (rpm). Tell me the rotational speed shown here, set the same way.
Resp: 7200 (rpm)
